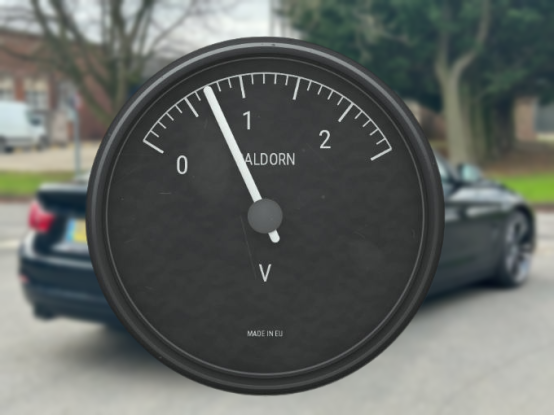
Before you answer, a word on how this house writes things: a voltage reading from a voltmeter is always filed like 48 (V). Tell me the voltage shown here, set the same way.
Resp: 0.7 (V)
